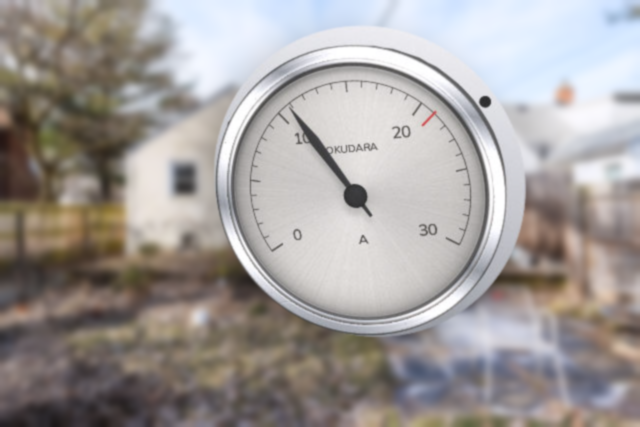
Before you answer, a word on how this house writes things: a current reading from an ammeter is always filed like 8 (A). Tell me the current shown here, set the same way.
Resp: 11 (A)
